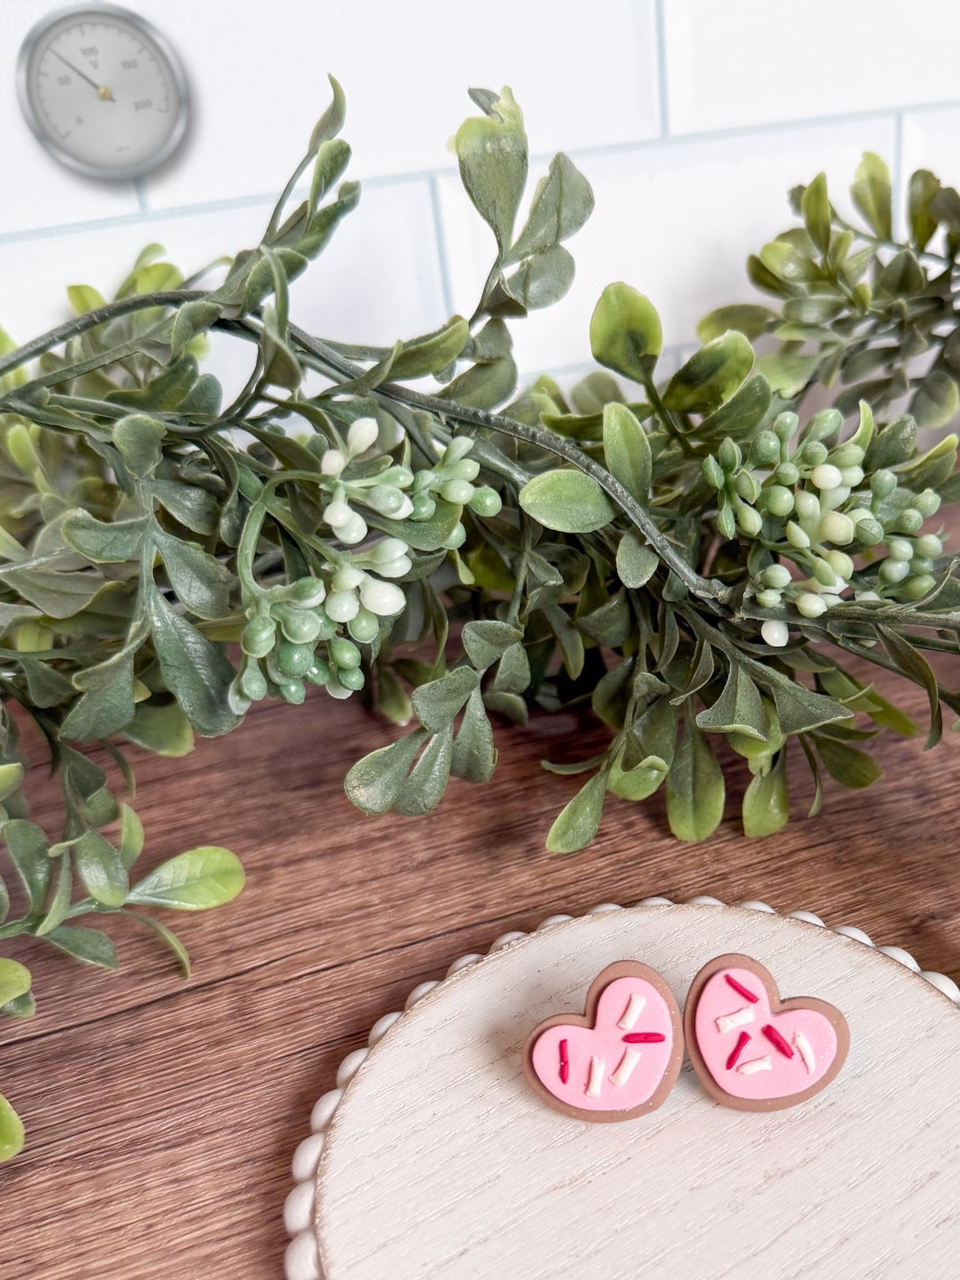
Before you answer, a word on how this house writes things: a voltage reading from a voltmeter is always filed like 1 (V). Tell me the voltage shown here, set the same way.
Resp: 70 (V)
